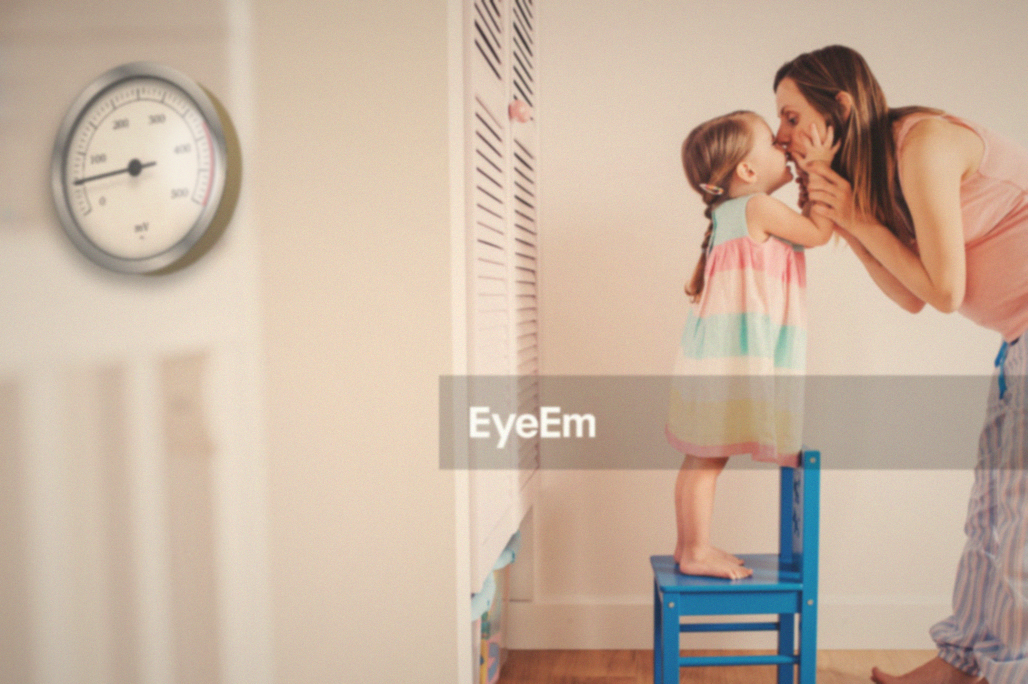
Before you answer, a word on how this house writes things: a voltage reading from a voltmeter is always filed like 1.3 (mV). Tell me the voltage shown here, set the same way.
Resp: 50 (mV)
